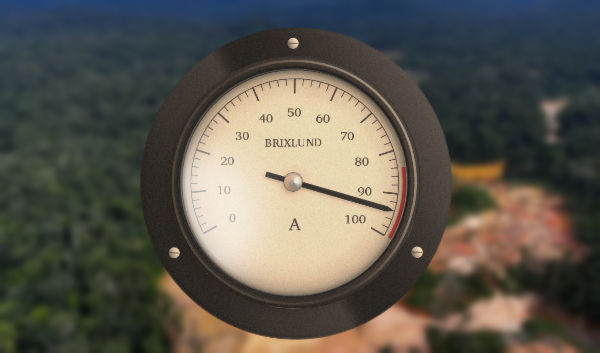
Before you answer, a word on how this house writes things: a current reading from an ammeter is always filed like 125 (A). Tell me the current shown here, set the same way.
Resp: 94 (A)
